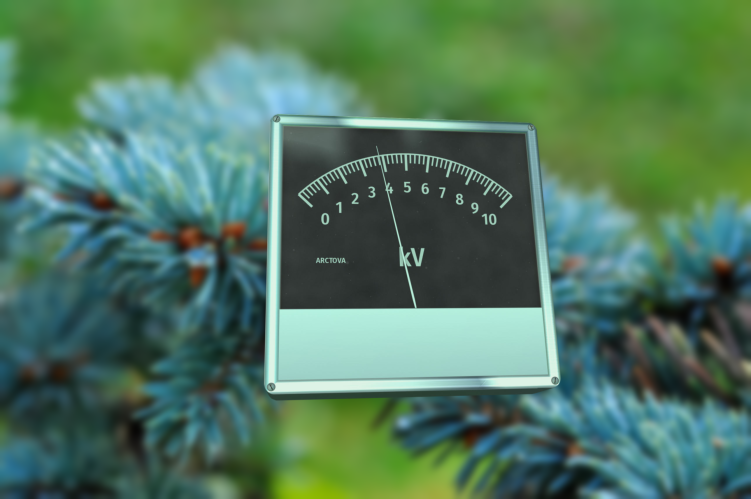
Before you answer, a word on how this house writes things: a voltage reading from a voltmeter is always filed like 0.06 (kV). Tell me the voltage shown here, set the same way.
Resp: 3.8 (kV)
